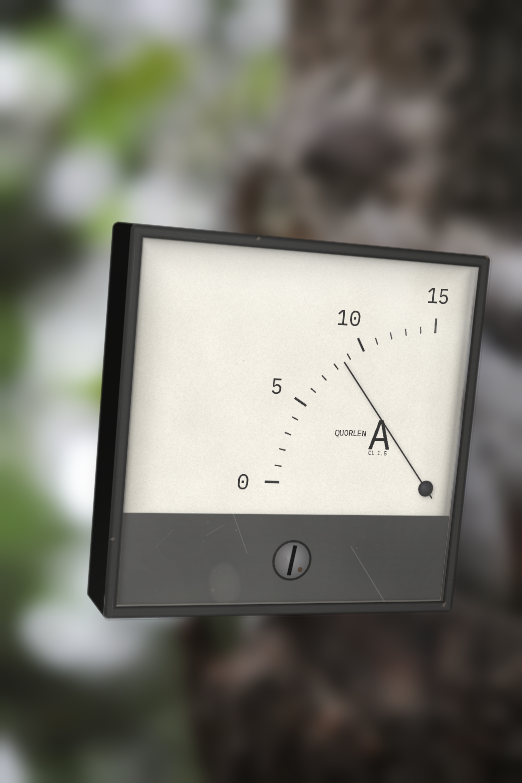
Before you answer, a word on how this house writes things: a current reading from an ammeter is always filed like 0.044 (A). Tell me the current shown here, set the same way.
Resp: 8.5 (A)
